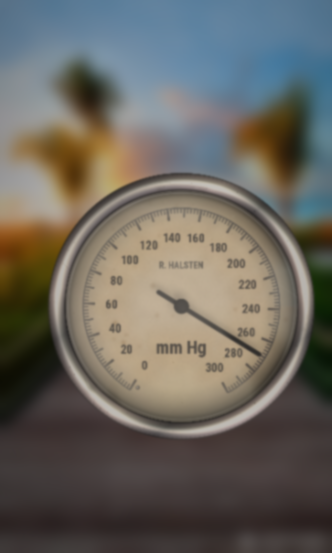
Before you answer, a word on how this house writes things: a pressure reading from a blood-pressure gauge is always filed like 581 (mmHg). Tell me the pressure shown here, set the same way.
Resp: 270 (mmHg)
